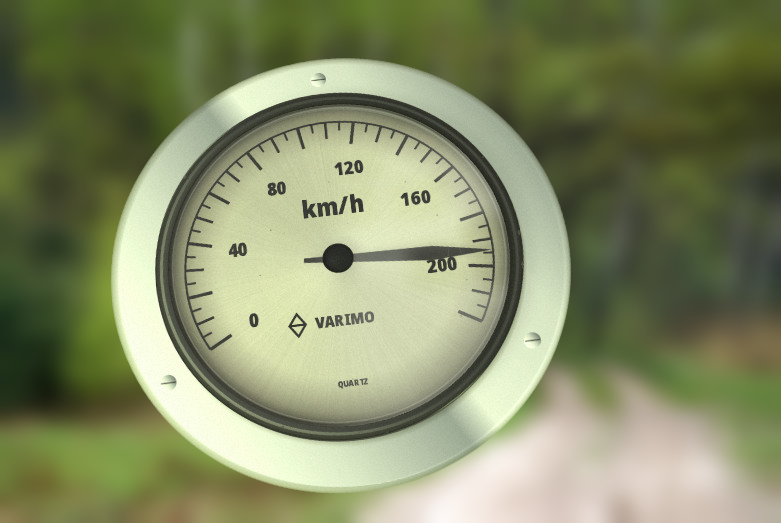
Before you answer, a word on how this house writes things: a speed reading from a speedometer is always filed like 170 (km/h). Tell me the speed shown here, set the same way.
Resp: 195 (km/h)
